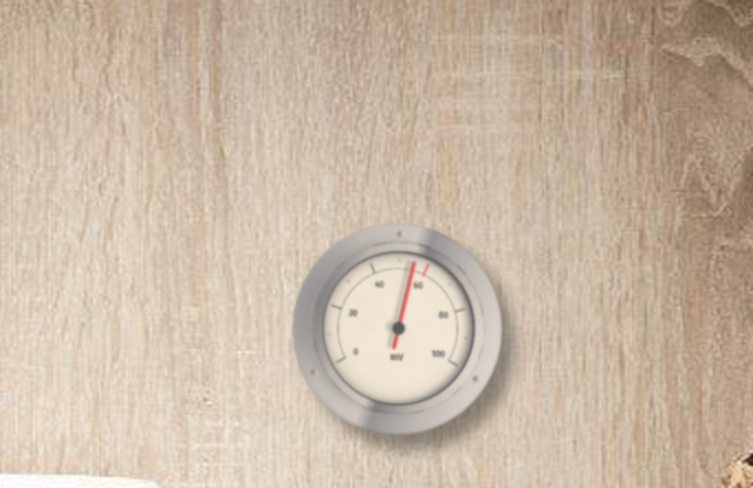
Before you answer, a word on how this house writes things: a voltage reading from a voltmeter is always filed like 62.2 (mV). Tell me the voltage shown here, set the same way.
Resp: 55 (mV)
